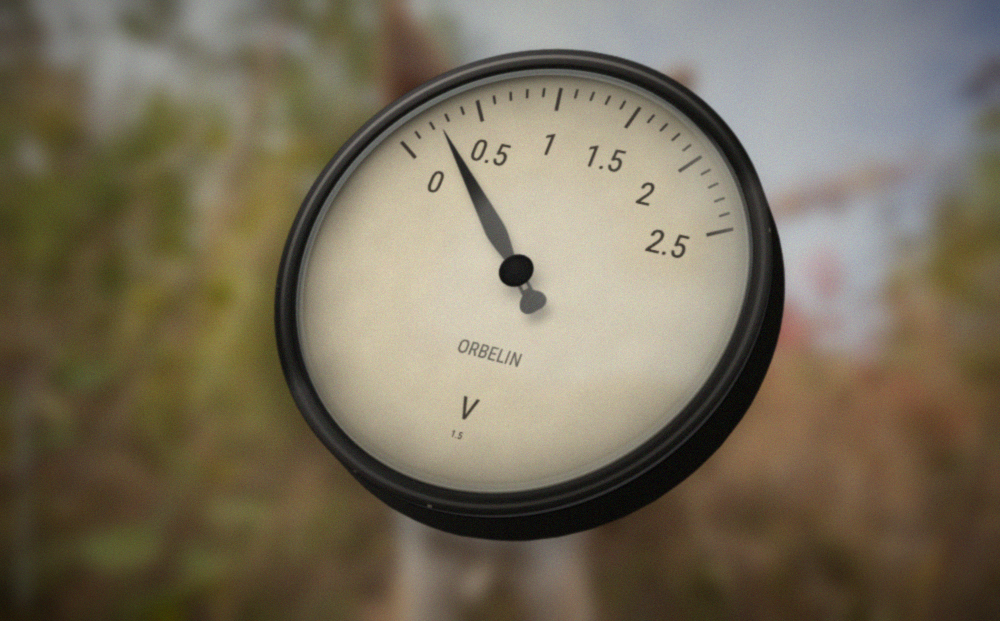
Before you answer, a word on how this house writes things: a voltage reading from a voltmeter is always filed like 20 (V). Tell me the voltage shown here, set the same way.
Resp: 0.25 (V)
